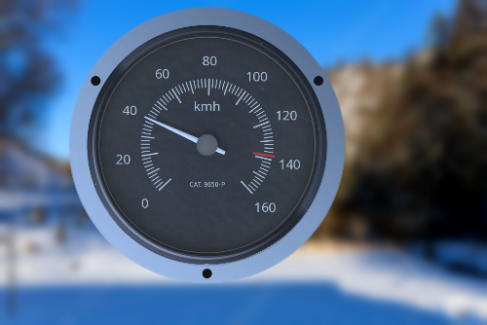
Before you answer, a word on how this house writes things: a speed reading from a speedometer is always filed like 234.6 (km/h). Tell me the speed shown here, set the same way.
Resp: 40 (km/h)
